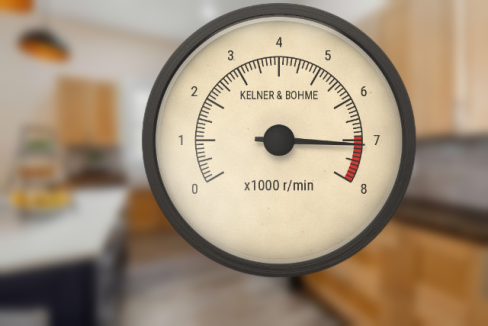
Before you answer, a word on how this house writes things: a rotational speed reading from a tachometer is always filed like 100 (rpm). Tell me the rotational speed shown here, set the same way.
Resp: 7100 (rpm)
